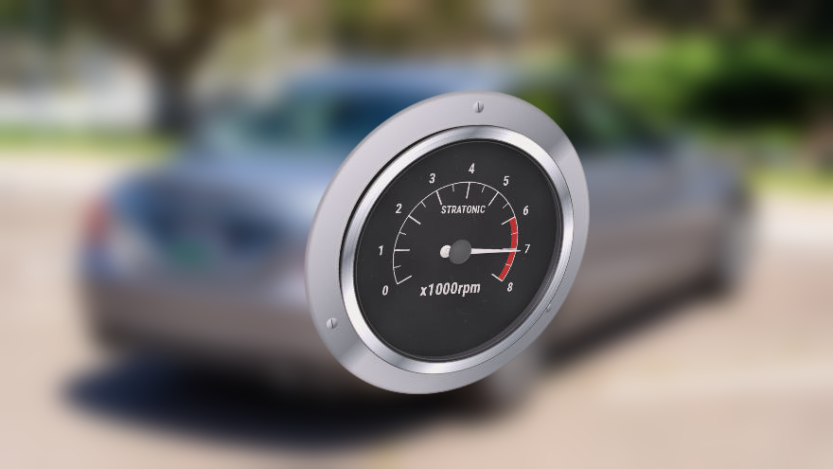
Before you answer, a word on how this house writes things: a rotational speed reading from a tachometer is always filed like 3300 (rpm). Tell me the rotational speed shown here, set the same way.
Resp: 7000 (rpm)
